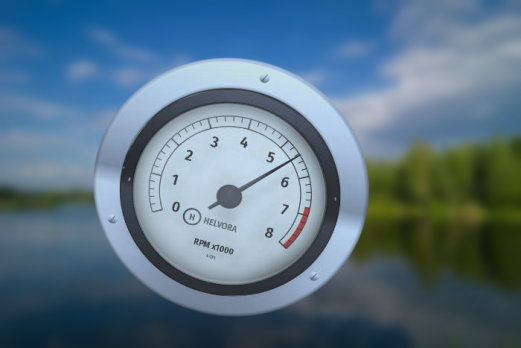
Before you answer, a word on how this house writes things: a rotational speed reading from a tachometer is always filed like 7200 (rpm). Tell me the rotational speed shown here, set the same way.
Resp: 5400 (rpm)
